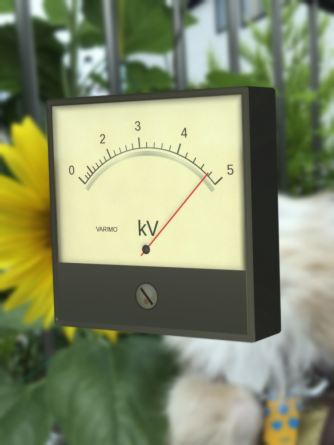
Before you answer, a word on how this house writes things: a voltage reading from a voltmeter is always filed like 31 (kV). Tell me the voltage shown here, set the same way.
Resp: 4.8 (kV)
